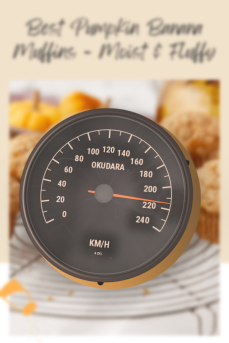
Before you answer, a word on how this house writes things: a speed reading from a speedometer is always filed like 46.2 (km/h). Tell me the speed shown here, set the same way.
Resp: 215 (km/h)
